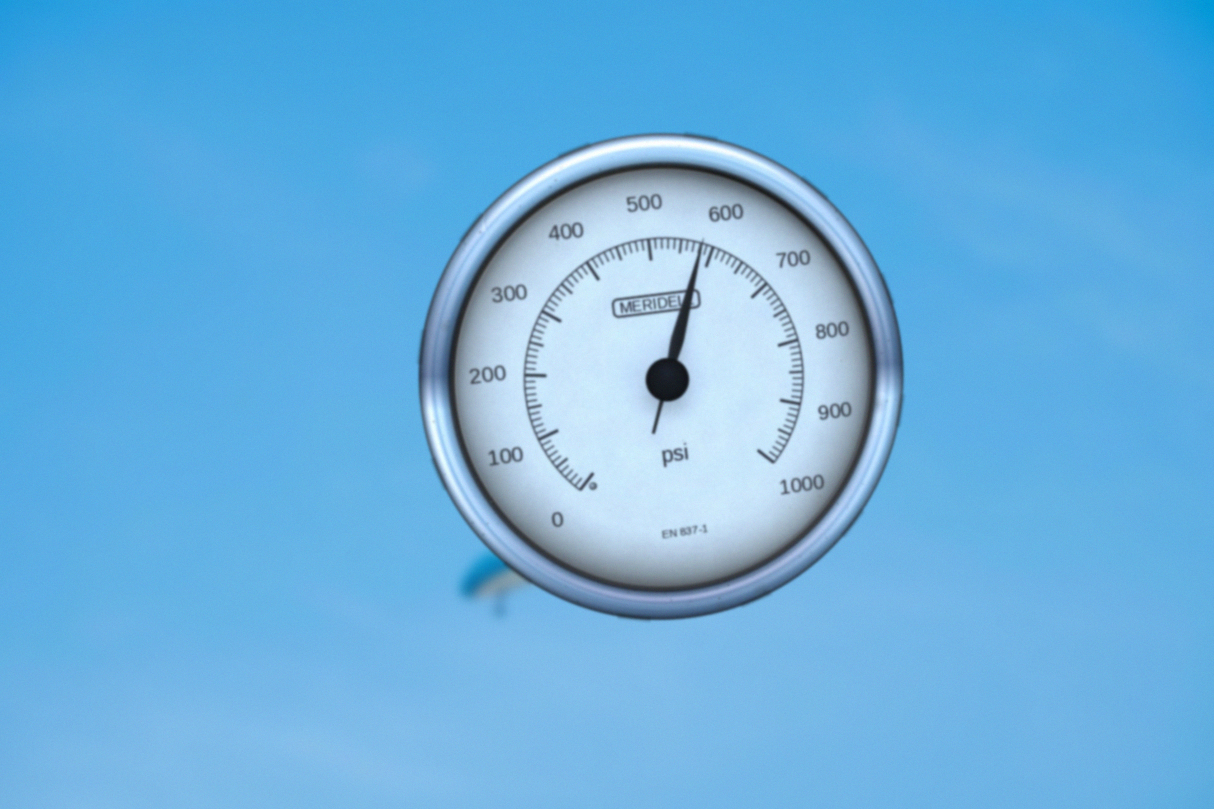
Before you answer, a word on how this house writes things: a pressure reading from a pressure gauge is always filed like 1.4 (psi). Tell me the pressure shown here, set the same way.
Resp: 580 (psi)
